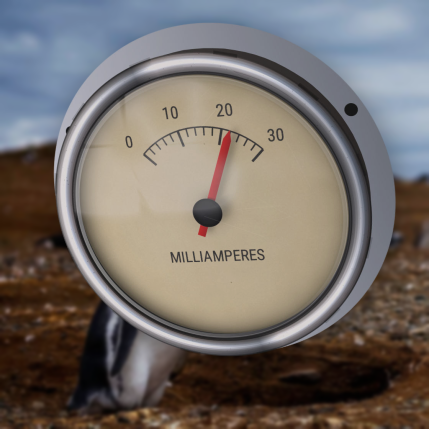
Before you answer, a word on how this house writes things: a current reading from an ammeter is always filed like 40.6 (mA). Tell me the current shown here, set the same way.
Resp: 22 (mA)
